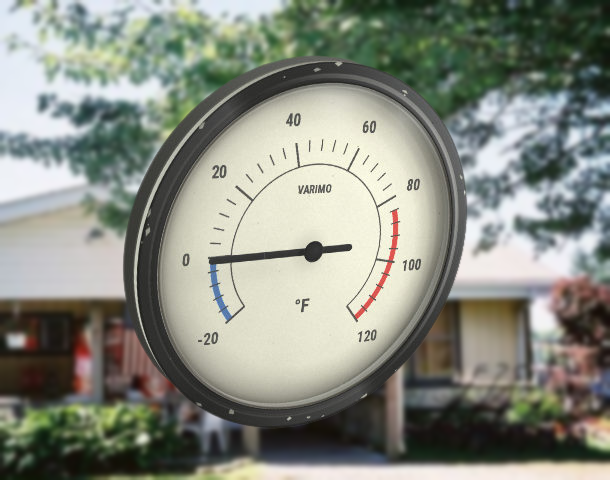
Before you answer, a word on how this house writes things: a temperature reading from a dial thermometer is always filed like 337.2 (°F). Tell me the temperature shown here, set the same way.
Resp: 0 (°F)
